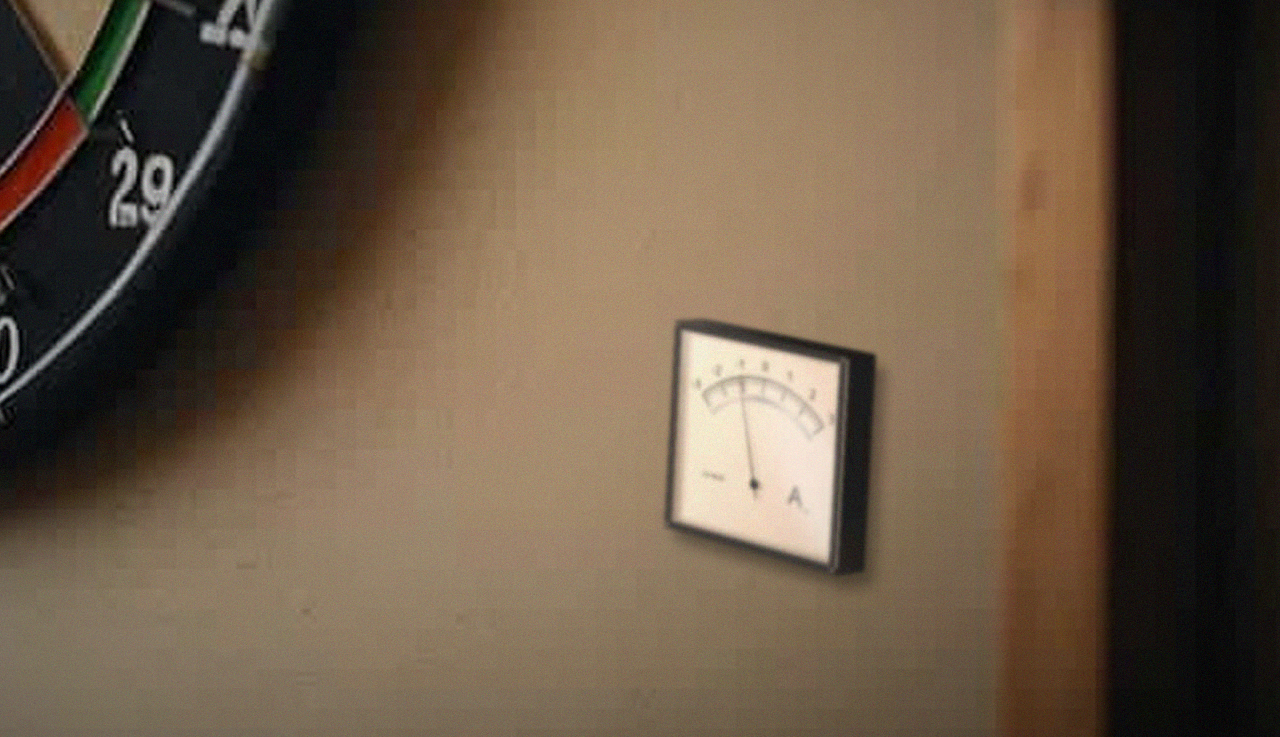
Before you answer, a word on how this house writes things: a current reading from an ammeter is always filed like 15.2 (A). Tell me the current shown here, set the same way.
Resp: -1 (A)
